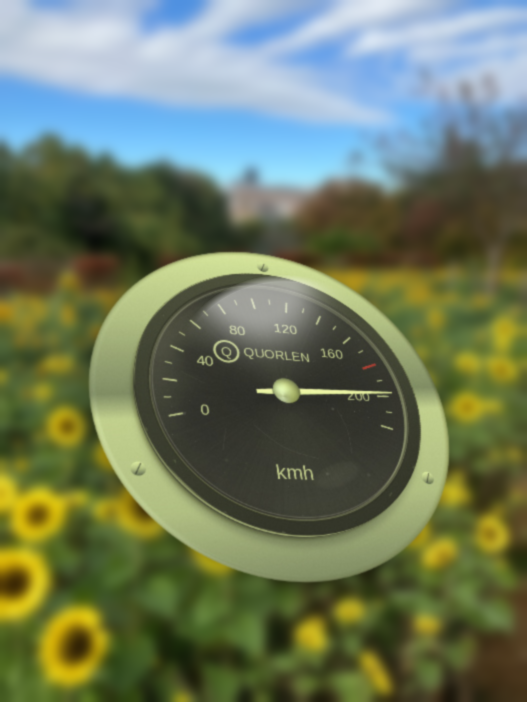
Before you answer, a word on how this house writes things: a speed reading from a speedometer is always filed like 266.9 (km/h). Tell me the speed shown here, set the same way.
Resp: 200 (km/h)
